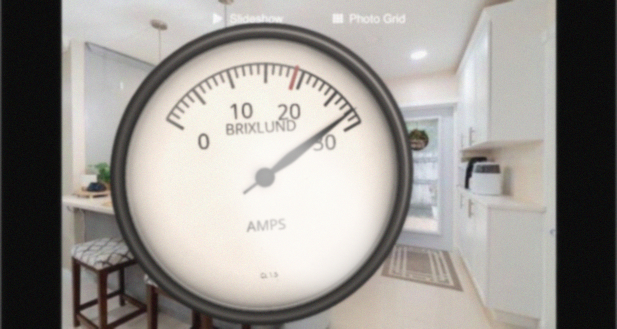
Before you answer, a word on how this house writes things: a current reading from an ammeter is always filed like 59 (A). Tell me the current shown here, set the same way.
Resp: 28 (A)
